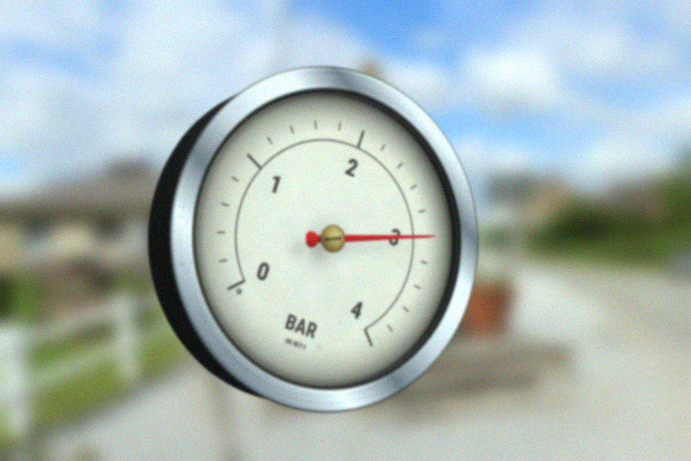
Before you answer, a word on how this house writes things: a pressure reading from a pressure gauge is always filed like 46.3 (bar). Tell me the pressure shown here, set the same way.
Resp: 3 (bar)
